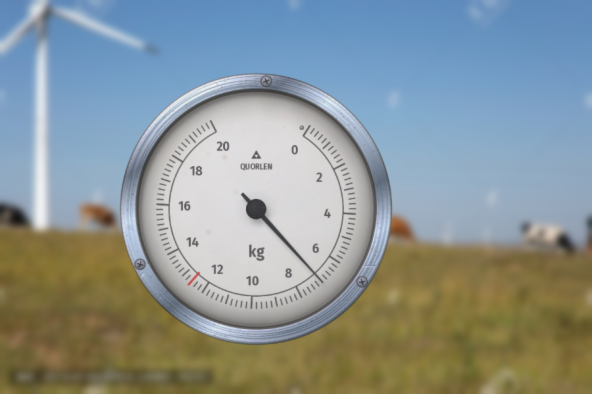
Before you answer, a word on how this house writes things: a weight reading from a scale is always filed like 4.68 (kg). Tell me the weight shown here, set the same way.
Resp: 7 (kg)
